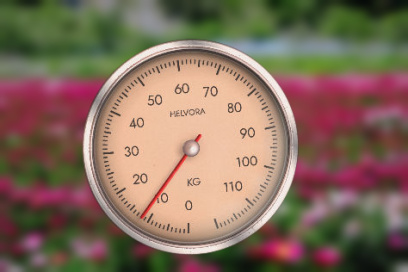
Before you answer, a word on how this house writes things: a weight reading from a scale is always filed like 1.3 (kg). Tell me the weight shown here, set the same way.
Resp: 12 (kg)
